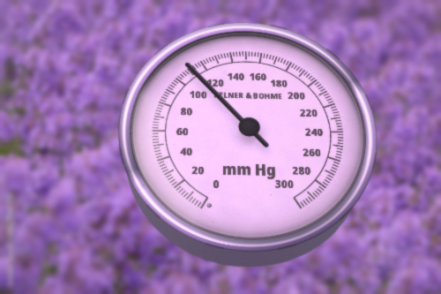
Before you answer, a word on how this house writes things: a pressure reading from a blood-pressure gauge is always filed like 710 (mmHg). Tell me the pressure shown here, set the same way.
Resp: 110 (mmHg)
